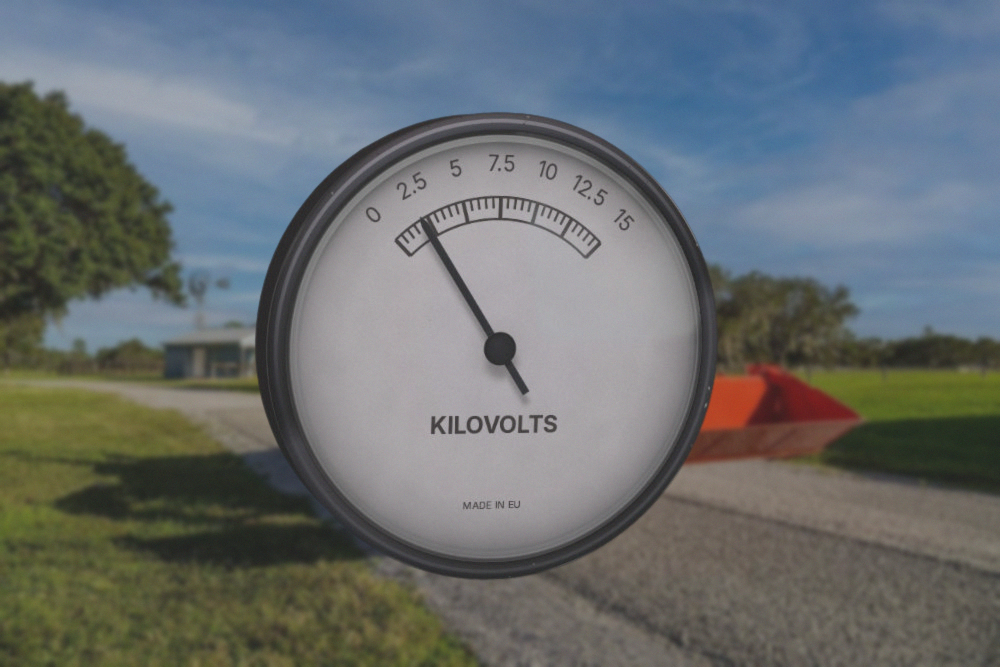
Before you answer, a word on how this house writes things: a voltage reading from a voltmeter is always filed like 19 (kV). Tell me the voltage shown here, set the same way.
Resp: 2 (kV)
